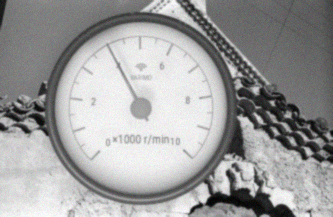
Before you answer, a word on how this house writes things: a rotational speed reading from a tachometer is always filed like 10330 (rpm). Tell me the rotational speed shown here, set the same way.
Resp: 4000 (rpm)
